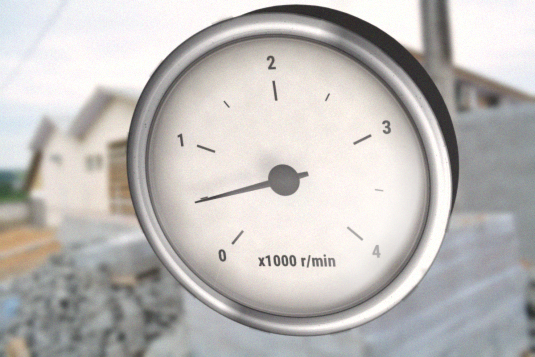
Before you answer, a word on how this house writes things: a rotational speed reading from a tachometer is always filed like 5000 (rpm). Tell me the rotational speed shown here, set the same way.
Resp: 500 (rpm)
